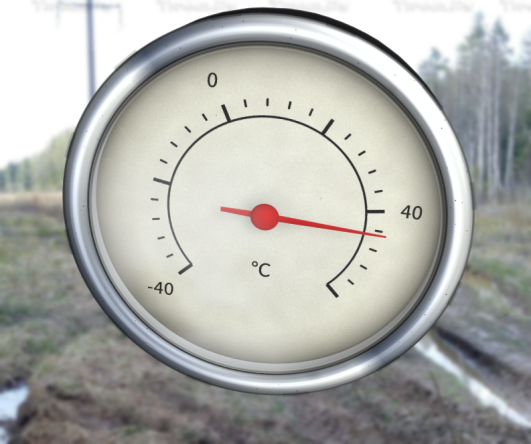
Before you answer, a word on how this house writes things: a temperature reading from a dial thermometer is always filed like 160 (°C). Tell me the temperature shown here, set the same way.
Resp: 44 (°C)
